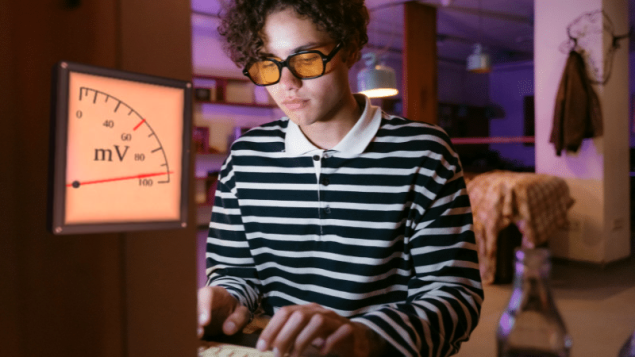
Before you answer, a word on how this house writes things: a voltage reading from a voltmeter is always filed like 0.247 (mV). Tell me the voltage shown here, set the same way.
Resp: 95 (mV)
